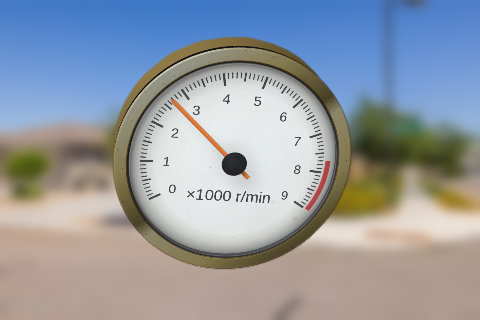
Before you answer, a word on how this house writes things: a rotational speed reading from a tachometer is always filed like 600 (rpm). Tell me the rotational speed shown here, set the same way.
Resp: 2700 (rpm)
